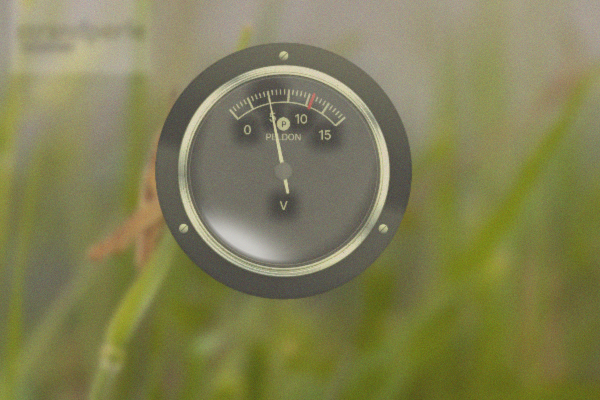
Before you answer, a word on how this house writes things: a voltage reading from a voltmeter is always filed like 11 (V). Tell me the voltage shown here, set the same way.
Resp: 5 (V)
